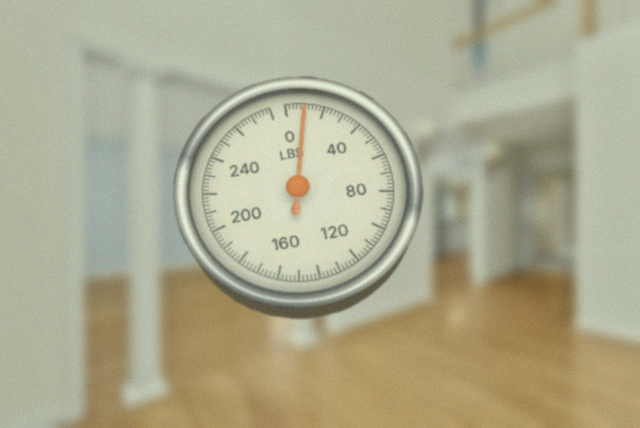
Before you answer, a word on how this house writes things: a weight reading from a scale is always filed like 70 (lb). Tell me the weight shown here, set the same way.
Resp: 10 (lb)
